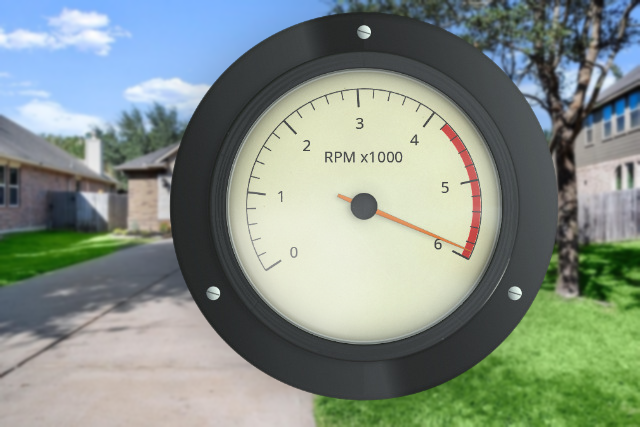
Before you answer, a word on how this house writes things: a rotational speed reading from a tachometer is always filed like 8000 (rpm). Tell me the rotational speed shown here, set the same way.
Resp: 5900 (rpm)
